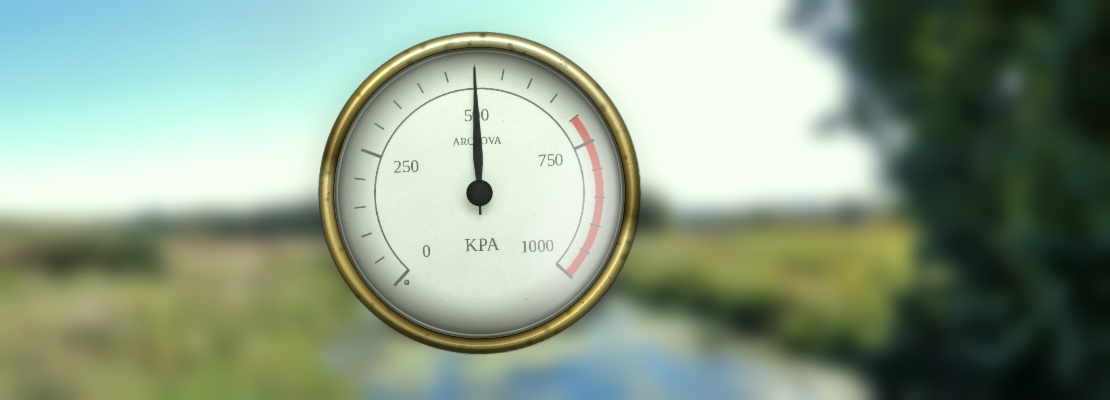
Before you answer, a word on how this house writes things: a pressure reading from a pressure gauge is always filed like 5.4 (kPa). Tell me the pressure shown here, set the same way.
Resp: 500 (kPa)
